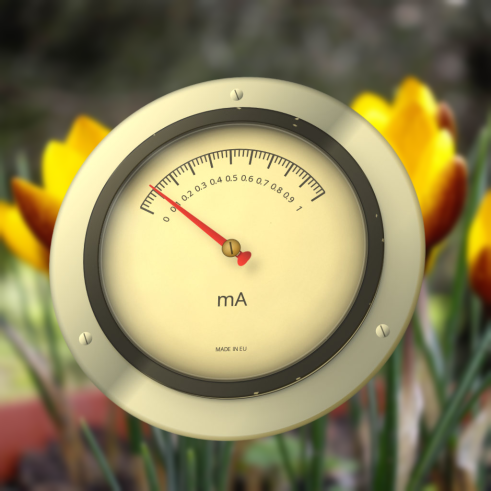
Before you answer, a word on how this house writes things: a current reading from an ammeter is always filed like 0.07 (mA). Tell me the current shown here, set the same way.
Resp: 0.1 (mA)
